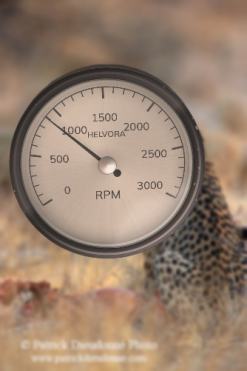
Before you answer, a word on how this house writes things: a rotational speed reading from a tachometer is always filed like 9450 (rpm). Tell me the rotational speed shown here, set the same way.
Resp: 900 (rpm)
